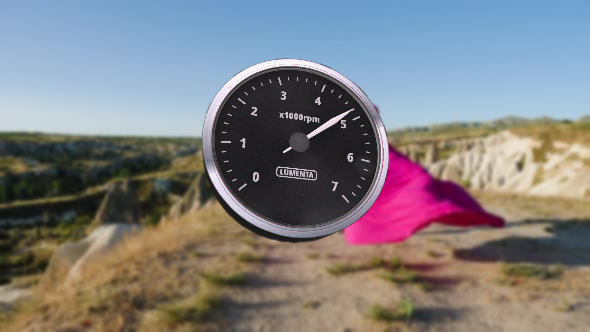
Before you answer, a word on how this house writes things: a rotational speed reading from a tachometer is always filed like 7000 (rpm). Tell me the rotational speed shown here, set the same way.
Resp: 4800 (rpm)
